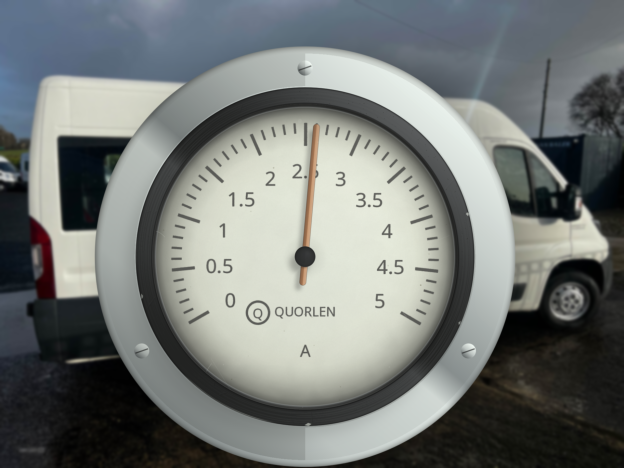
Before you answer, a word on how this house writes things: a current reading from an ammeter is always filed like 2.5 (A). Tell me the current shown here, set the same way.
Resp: 2.6 (A)
